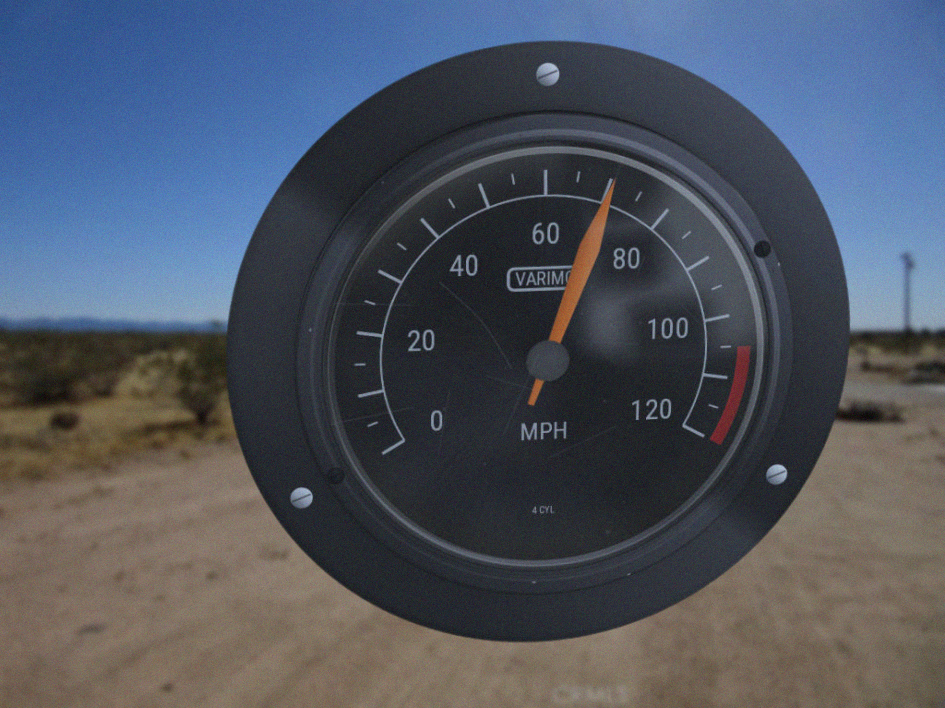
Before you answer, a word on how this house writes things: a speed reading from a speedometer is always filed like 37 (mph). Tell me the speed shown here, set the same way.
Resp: 70 (mph)
